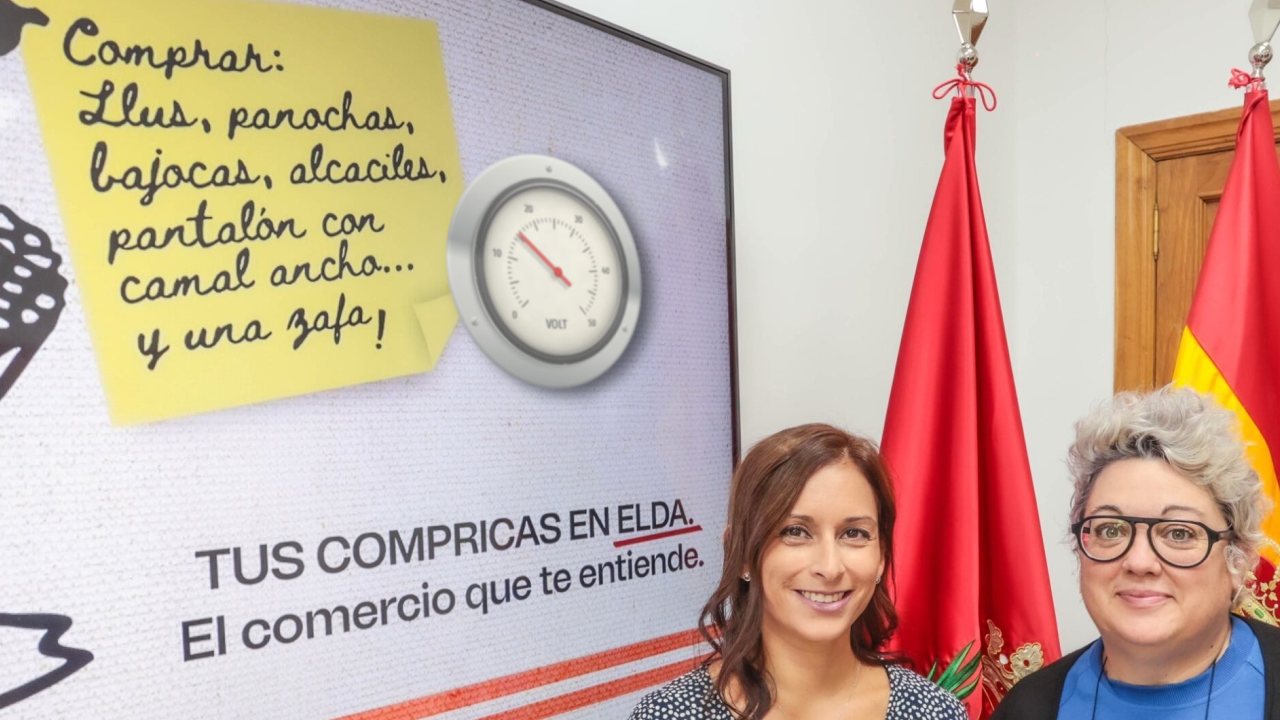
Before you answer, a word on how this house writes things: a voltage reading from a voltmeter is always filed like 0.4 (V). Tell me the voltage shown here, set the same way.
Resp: 15 (V)
